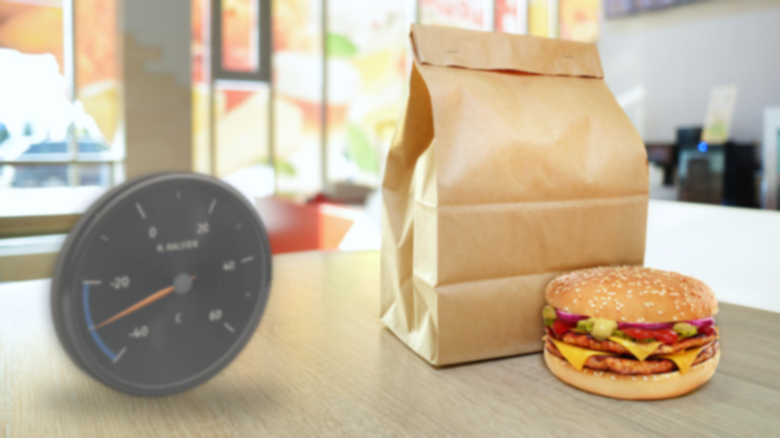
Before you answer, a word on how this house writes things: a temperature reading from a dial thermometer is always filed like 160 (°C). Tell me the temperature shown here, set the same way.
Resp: -30 (°C)
